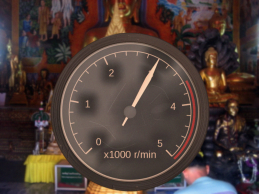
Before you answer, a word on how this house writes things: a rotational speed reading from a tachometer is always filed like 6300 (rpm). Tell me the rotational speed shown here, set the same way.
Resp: 3000 (rpm)
